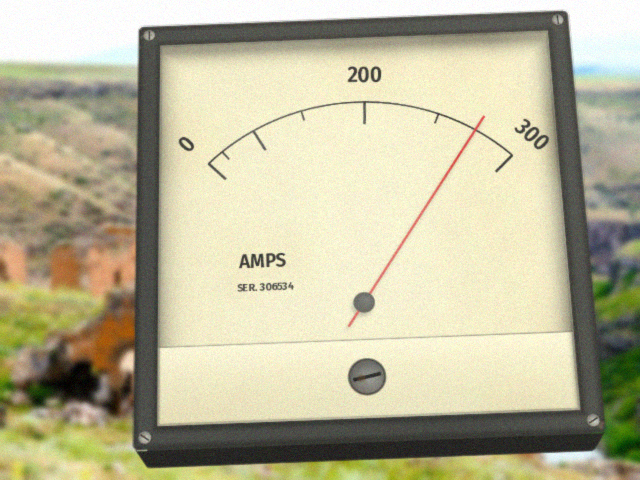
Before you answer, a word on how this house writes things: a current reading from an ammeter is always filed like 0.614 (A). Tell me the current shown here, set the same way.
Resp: 275 (A)
